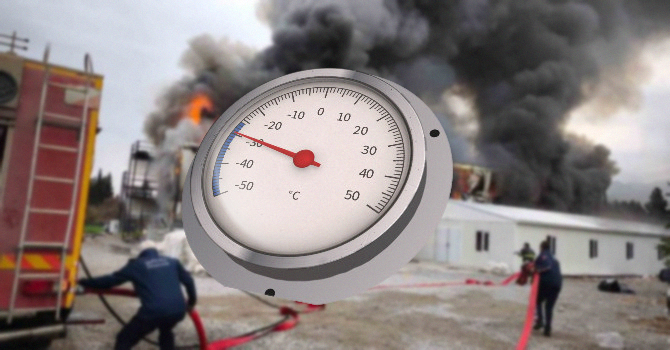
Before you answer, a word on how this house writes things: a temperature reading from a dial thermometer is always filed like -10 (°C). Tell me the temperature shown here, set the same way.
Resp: -30 (°C)
